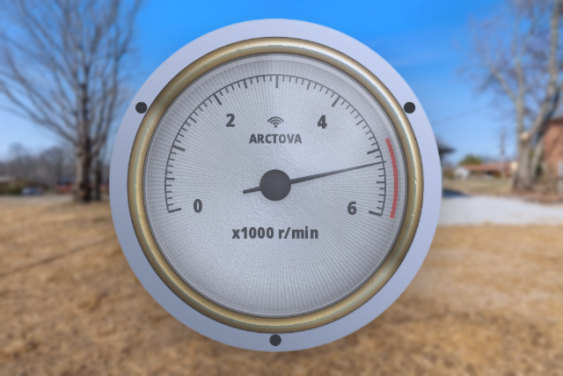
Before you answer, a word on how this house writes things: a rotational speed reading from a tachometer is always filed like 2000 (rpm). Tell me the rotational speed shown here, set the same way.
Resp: 5200 (rpm)
